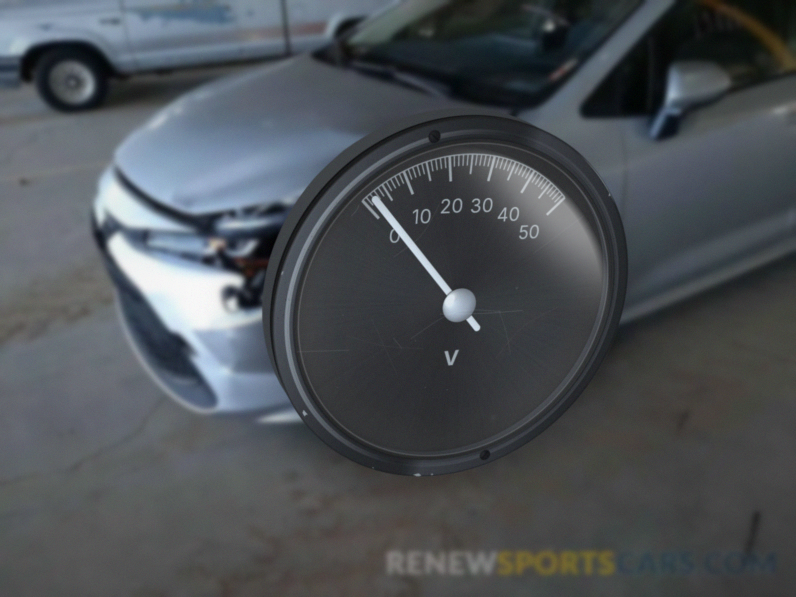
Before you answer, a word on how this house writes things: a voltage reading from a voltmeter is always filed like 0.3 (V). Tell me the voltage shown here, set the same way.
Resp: 2 (V)
